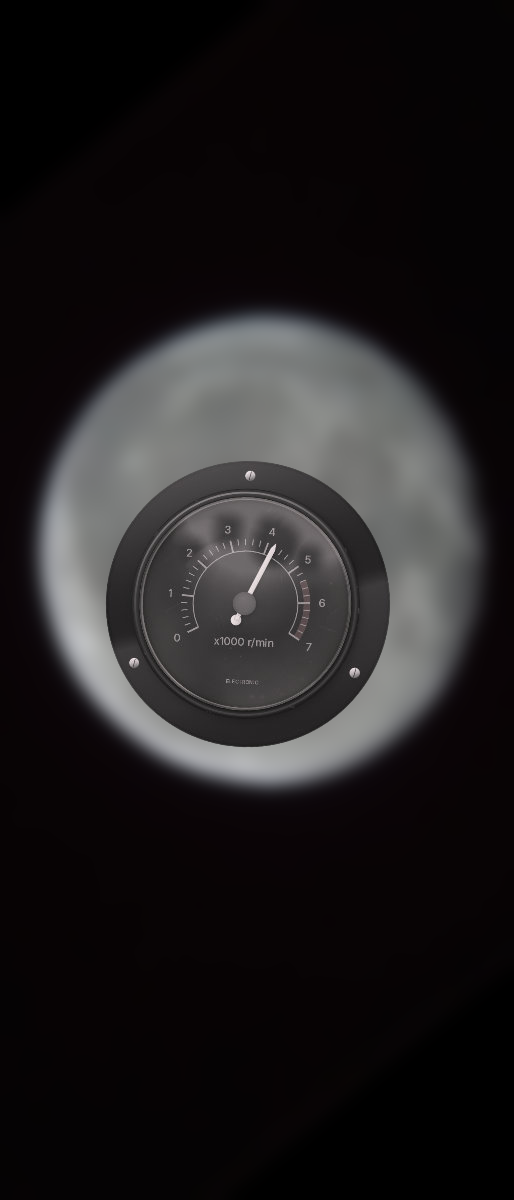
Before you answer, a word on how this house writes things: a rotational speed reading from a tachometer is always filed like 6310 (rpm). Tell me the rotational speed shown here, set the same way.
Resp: 4200 (rpm)
